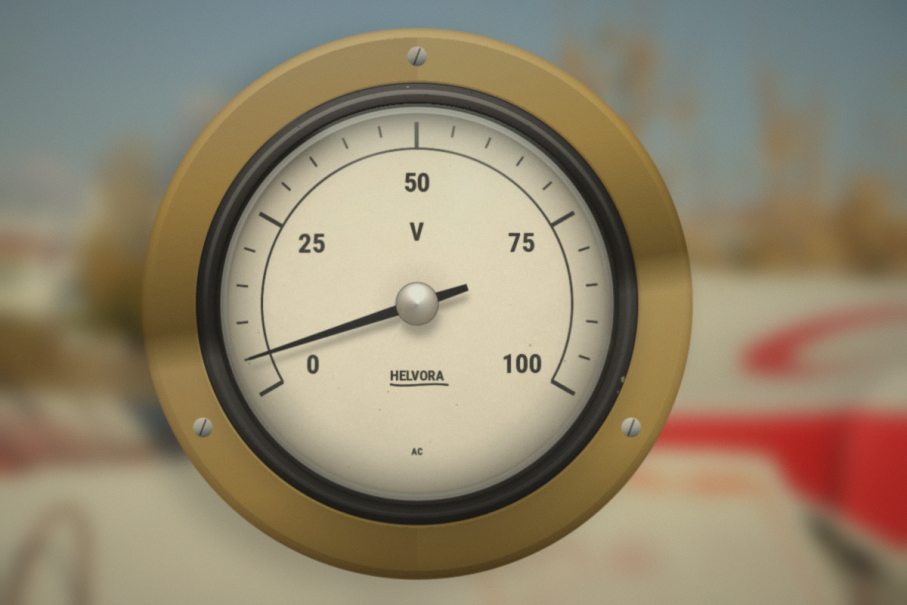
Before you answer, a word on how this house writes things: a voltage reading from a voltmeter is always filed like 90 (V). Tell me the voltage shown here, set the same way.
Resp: 5 (V)
